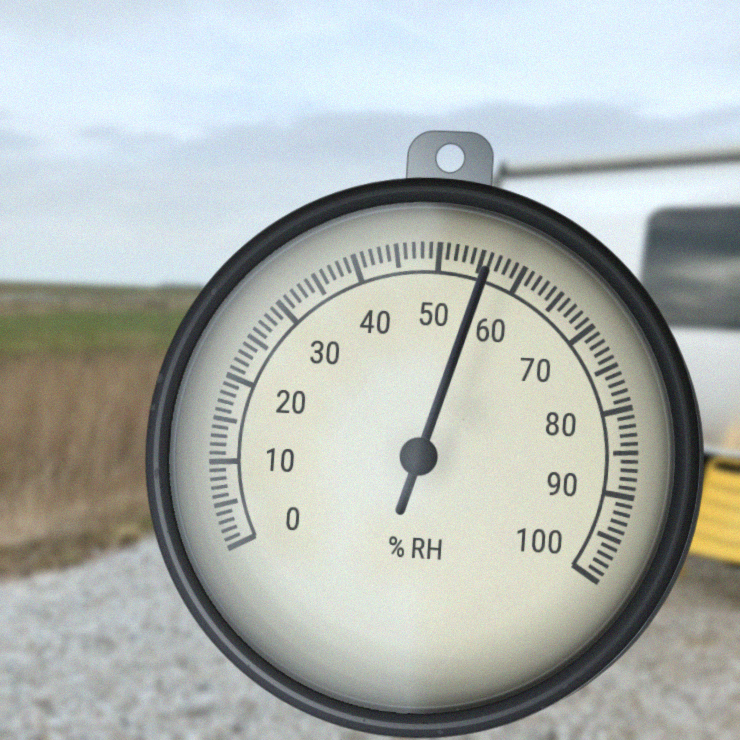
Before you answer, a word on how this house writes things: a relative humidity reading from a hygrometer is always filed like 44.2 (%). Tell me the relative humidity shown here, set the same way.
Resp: 56 (%)
